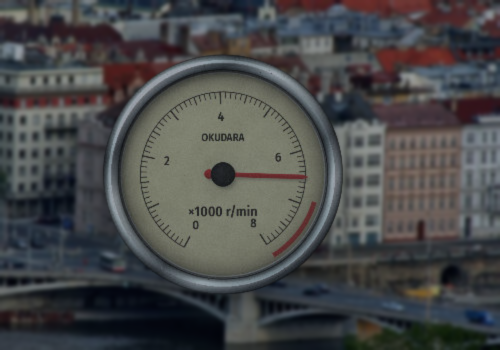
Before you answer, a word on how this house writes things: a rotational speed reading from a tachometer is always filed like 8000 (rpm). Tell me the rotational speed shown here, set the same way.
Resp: 6500 (rpm)
